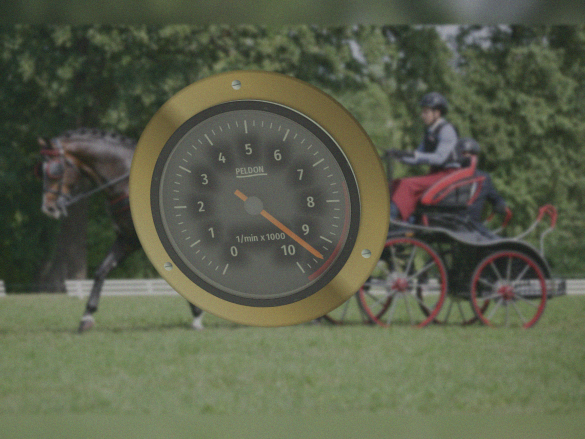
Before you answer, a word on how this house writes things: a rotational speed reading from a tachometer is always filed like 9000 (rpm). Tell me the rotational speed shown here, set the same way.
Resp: 9400 (rpm)
